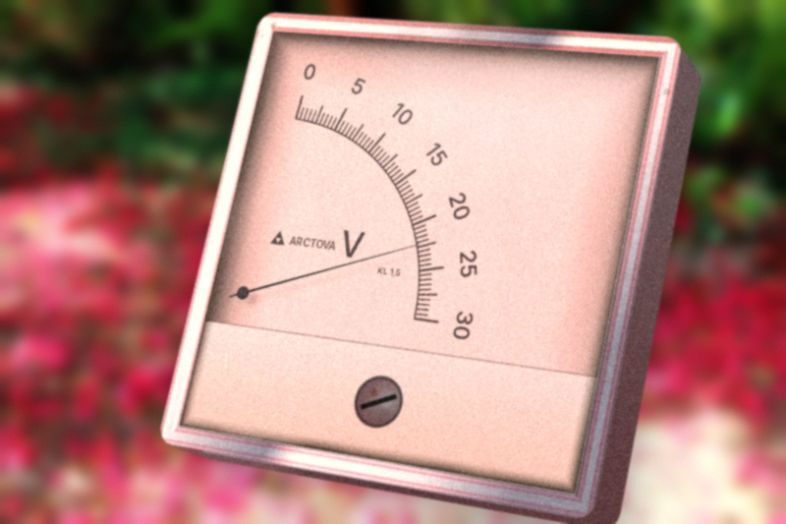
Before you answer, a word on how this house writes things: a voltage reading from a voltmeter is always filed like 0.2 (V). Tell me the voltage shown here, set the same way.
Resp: 22.5 (V)
